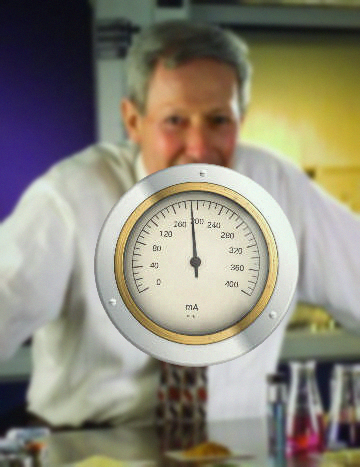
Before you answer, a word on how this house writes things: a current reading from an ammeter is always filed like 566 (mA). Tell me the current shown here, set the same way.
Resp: 190 (mA)
